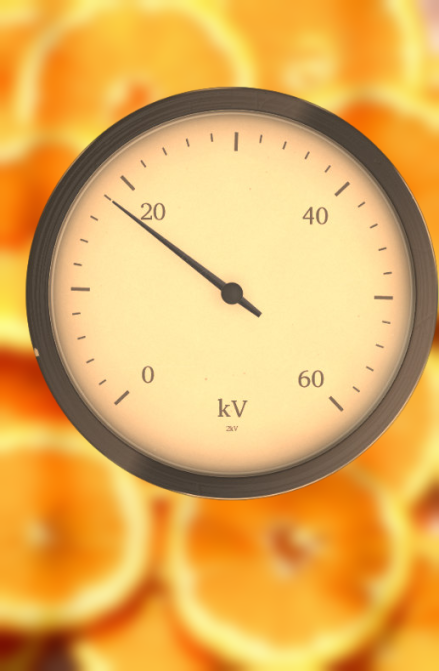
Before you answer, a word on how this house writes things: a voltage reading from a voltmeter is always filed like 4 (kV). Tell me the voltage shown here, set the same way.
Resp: 18 (kV)
